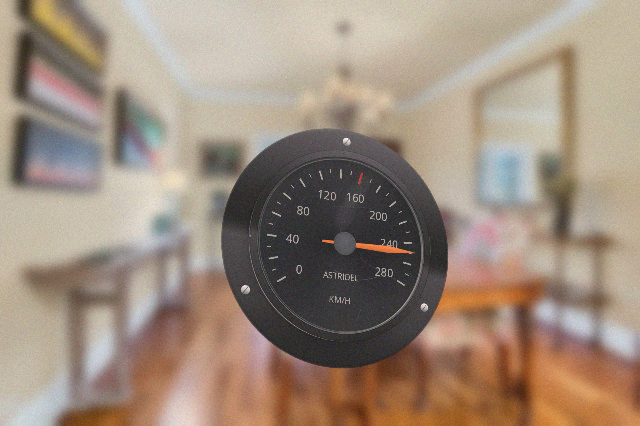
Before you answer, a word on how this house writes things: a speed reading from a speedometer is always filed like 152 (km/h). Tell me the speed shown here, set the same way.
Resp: 250 (km/h)
